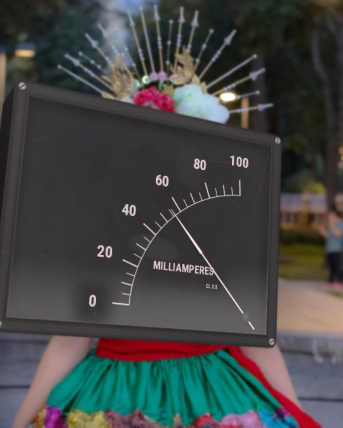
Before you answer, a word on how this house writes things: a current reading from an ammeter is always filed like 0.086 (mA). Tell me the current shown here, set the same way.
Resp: 55 (mA)
